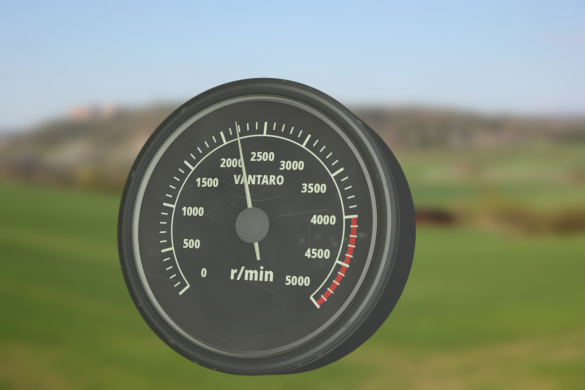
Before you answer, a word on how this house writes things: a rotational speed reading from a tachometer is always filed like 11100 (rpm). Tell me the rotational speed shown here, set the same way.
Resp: 2200 (rpm)
